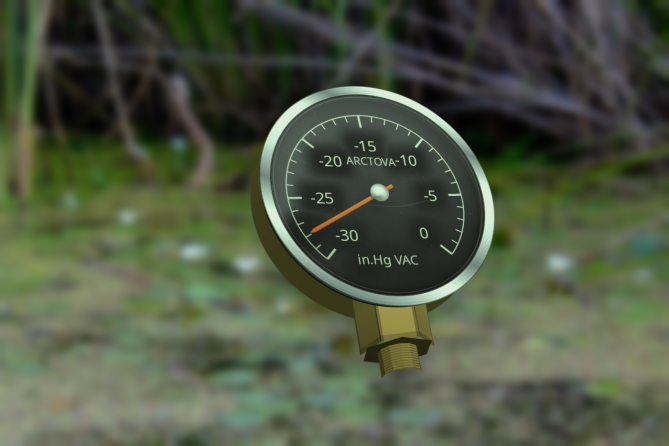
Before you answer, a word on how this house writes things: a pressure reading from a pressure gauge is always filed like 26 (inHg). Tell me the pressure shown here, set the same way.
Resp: -28 (inHg)
